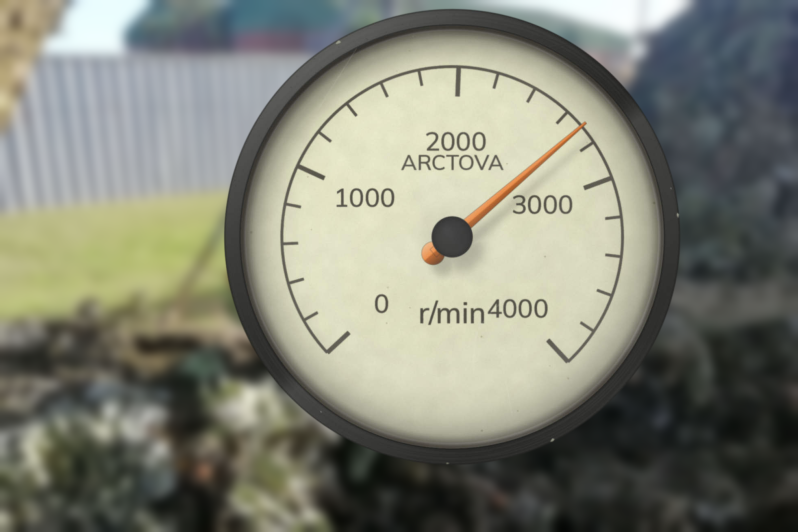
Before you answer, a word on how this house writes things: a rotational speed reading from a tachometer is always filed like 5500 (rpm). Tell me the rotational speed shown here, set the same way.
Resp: 2700 (rpm)
